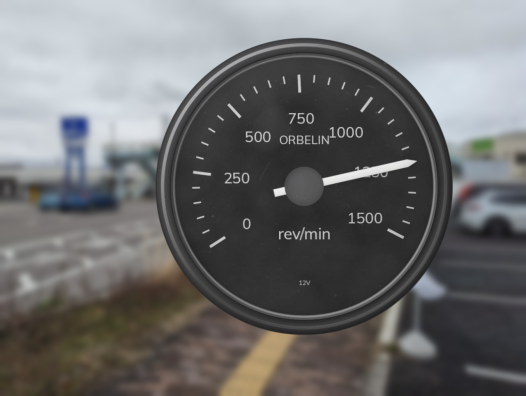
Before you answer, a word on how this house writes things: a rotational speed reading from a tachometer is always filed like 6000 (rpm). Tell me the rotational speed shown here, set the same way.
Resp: 1250 (rpm)
